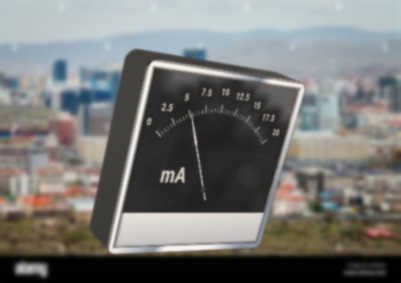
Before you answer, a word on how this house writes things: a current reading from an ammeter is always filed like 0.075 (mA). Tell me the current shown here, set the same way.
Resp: 5 (mA)
